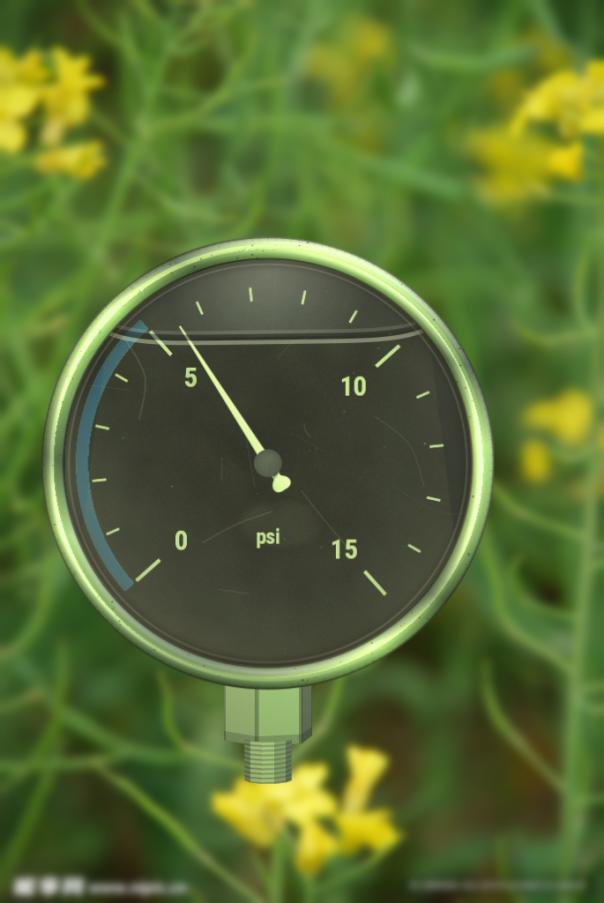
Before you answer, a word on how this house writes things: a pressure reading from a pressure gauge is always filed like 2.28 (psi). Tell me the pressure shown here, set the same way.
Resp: 5.5 (psi)
